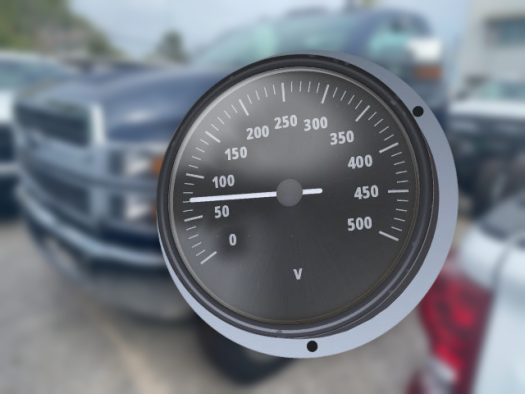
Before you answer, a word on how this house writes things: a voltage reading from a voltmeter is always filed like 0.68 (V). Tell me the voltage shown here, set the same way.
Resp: 70 (V)
